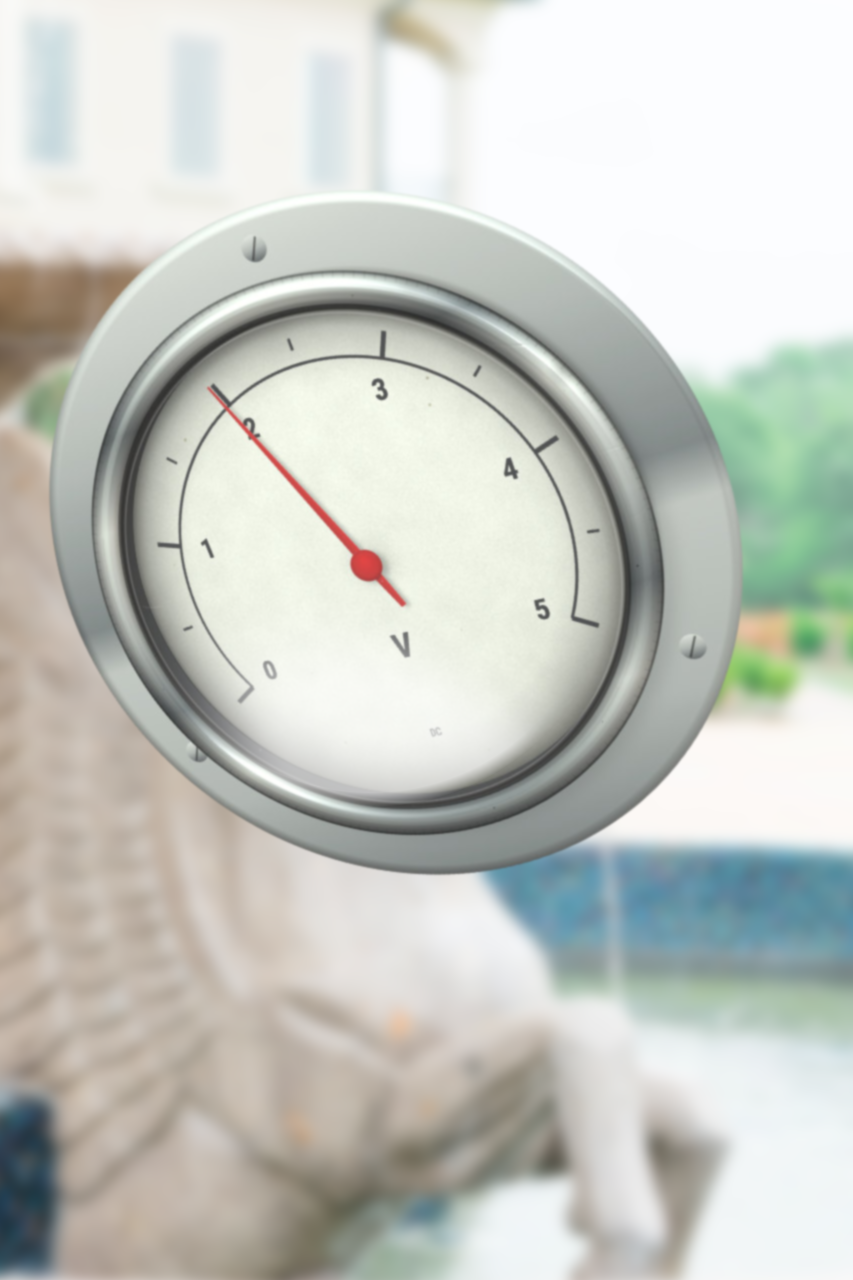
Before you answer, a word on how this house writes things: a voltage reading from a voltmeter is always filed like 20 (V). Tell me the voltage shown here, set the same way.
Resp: 2 (V)
